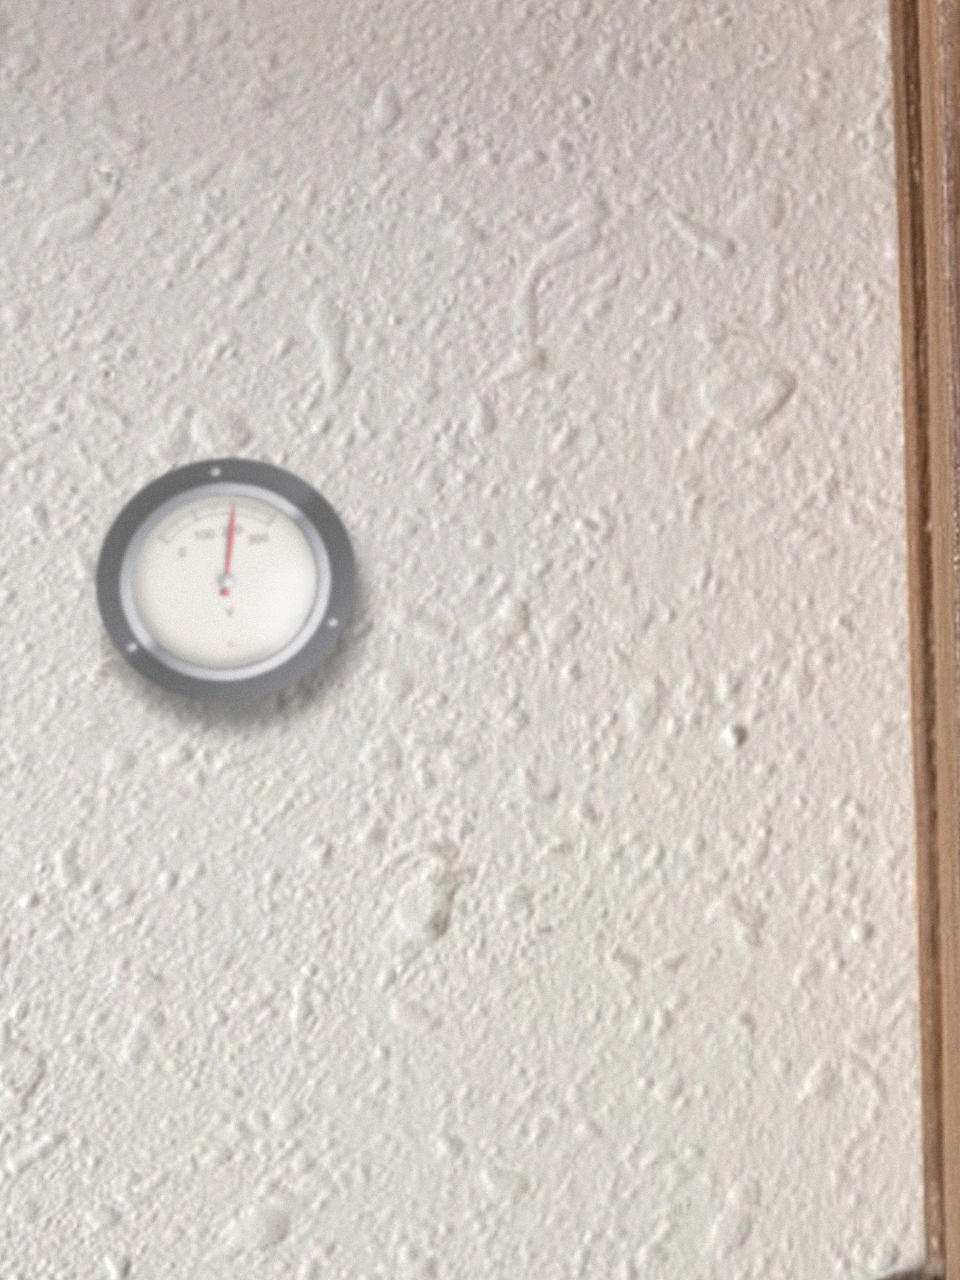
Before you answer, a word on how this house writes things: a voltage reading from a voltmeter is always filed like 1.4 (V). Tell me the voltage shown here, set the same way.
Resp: 200 (V)
